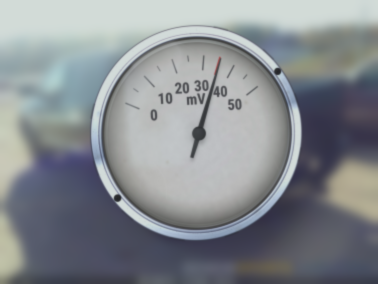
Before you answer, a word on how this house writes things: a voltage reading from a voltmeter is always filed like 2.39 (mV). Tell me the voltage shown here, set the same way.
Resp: 35 (mV)
